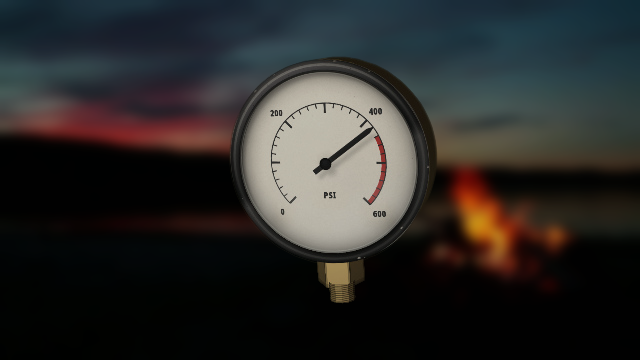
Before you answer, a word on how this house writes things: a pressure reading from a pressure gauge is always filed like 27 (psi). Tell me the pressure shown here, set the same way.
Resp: 420 (psi)
